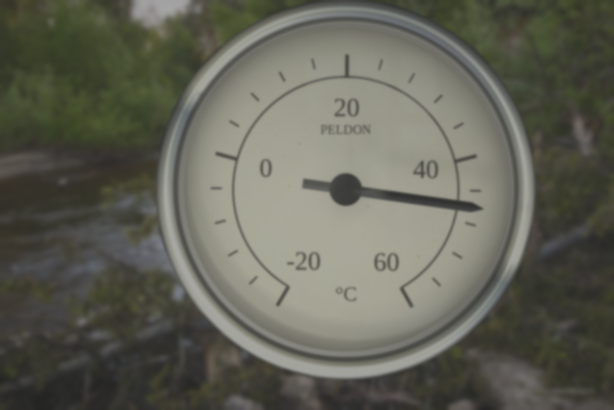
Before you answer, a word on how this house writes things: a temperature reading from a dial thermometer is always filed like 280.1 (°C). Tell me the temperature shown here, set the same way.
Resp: 46 (°C)
